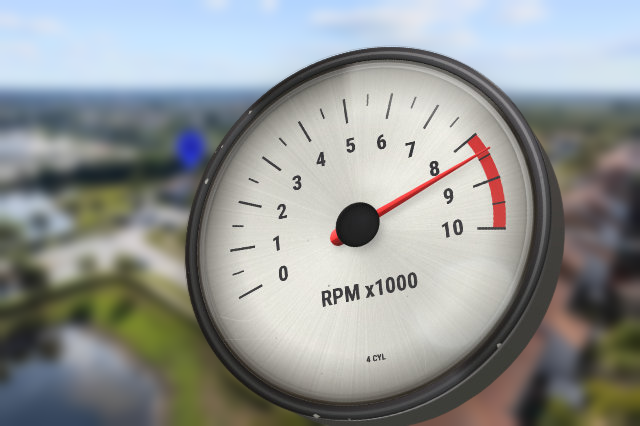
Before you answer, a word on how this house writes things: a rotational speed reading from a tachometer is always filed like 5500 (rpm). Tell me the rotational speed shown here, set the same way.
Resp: 8500 (rpm)
